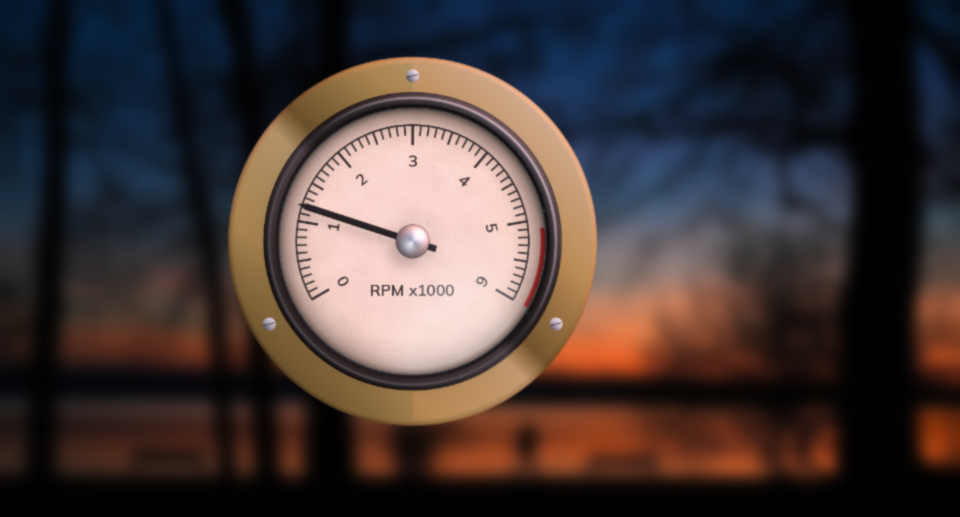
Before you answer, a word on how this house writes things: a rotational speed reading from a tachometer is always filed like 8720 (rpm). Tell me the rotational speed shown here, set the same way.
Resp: 1200 (rpm)
